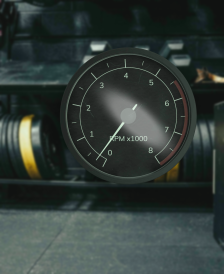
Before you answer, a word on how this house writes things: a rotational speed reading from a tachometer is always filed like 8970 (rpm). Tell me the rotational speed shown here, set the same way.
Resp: 250 (rpm)
